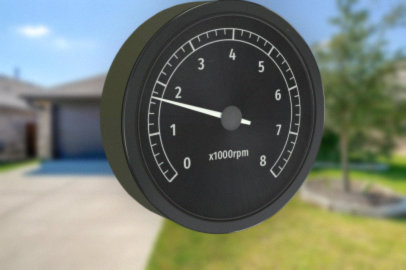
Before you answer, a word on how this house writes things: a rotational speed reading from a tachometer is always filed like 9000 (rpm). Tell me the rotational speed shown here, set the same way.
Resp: 1700 (rpm)
